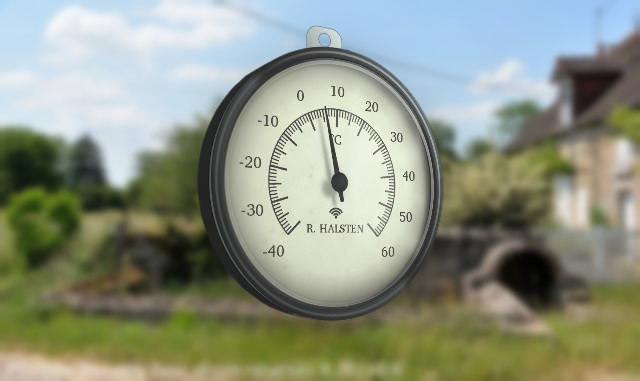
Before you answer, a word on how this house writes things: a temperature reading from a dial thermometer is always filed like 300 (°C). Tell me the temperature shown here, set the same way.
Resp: 5 (°C)
